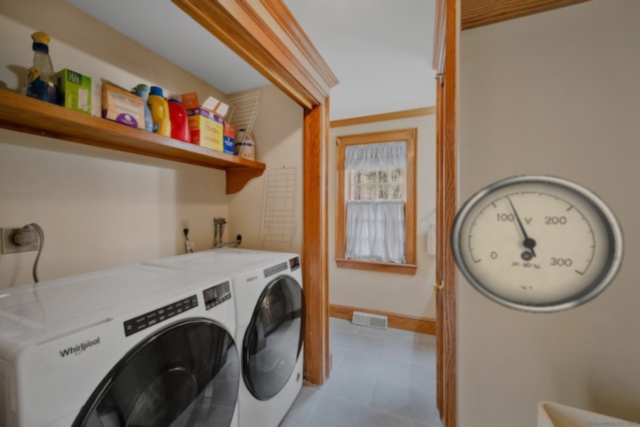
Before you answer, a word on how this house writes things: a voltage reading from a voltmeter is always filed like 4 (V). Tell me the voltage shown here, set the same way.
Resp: 120 (V)
